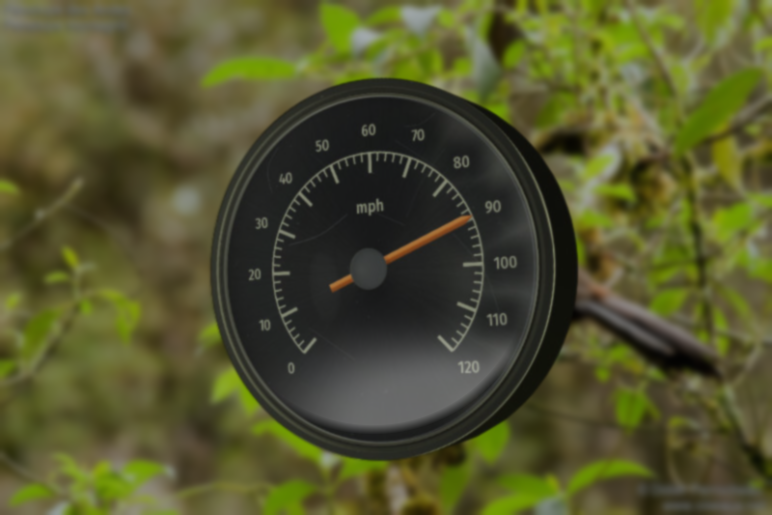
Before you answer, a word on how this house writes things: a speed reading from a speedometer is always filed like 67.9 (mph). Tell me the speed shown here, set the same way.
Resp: 90 (mph)
